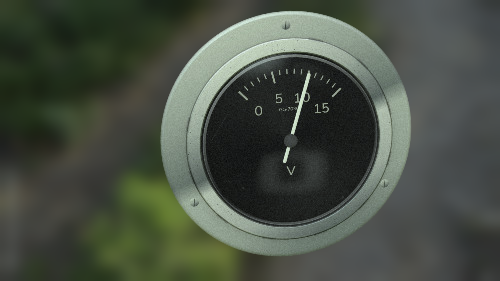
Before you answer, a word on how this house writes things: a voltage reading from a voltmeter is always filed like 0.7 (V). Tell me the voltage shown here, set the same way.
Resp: 10 (V)
